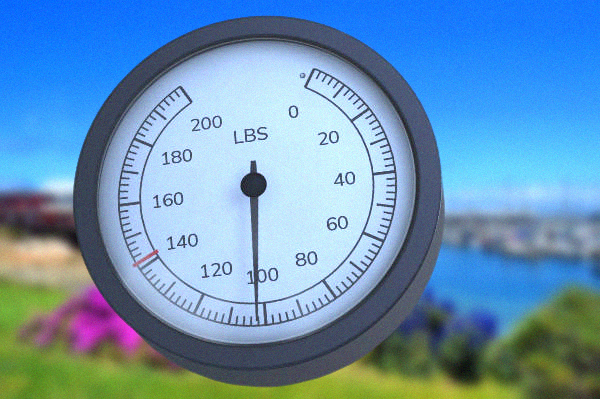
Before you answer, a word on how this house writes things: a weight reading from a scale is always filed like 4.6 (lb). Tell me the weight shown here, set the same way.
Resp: 102 (lb)
